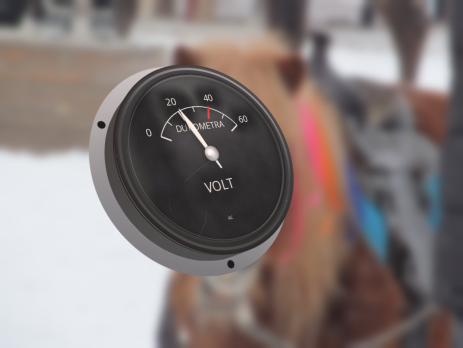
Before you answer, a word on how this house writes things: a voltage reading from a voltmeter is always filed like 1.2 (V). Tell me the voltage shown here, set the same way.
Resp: 20 (V)
